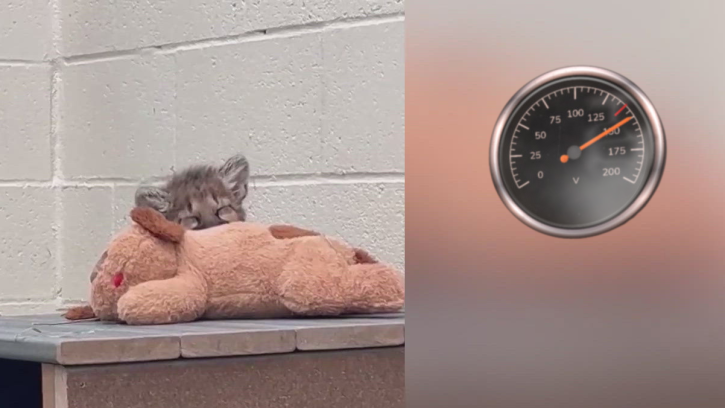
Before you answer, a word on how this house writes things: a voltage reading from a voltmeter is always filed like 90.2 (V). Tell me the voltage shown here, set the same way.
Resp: 150 (V)
